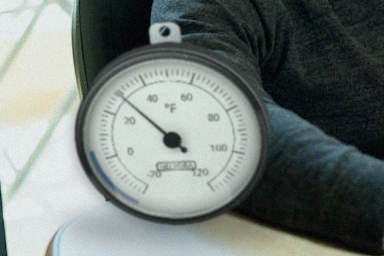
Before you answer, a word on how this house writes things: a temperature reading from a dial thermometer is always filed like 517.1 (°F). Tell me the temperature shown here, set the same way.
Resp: 30 (°F)
